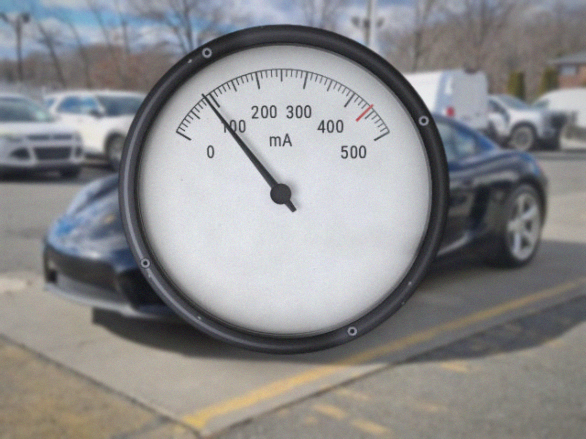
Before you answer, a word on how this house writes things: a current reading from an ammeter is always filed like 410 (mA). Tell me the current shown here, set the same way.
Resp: 90 (mA)
